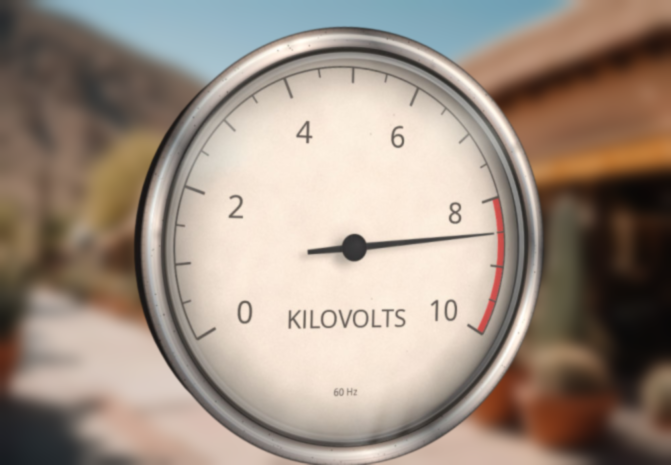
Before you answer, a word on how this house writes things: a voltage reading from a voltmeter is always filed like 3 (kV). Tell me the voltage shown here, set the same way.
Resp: 8.5 (kV)
